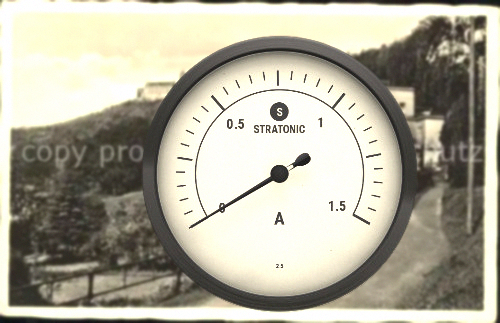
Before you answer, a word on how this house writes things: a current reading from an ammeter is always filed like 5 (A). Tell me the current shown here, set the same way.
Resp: 0 (A)
